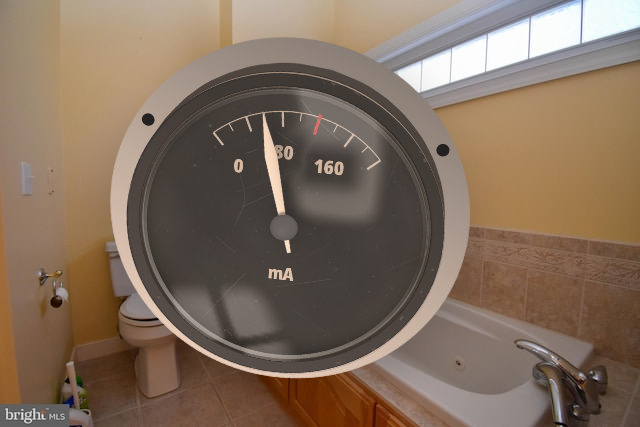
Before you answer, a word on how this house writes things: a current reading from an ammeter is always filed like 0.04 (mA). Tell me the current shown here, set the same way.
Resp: 60 (mA)
